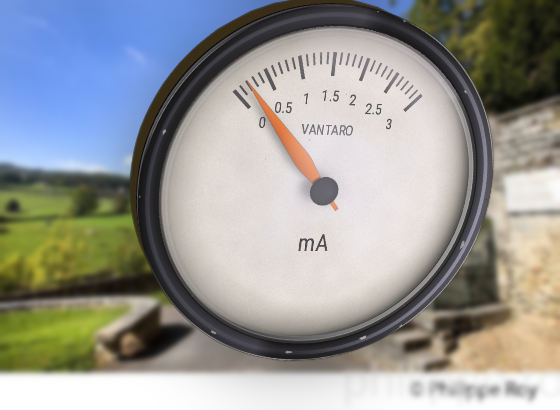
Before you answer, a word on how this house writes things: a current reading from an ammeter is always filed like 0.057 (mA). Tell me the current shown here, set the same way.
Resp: 0.2 (mA)
